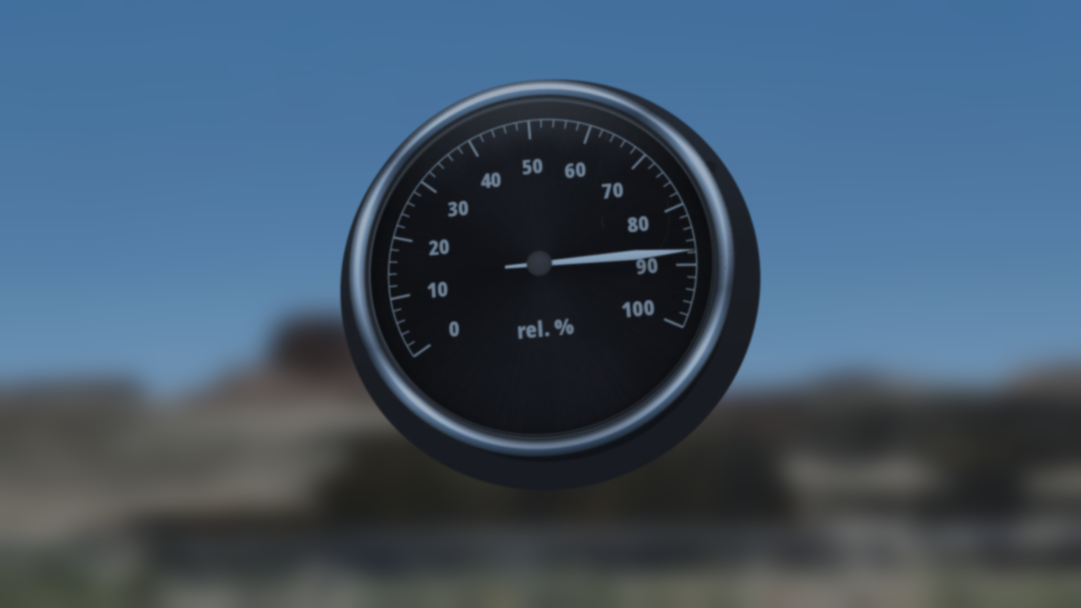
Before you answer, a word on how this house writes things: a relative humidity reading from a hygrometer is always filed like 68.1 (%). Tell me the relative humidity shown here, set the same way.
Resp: 88 (%)
